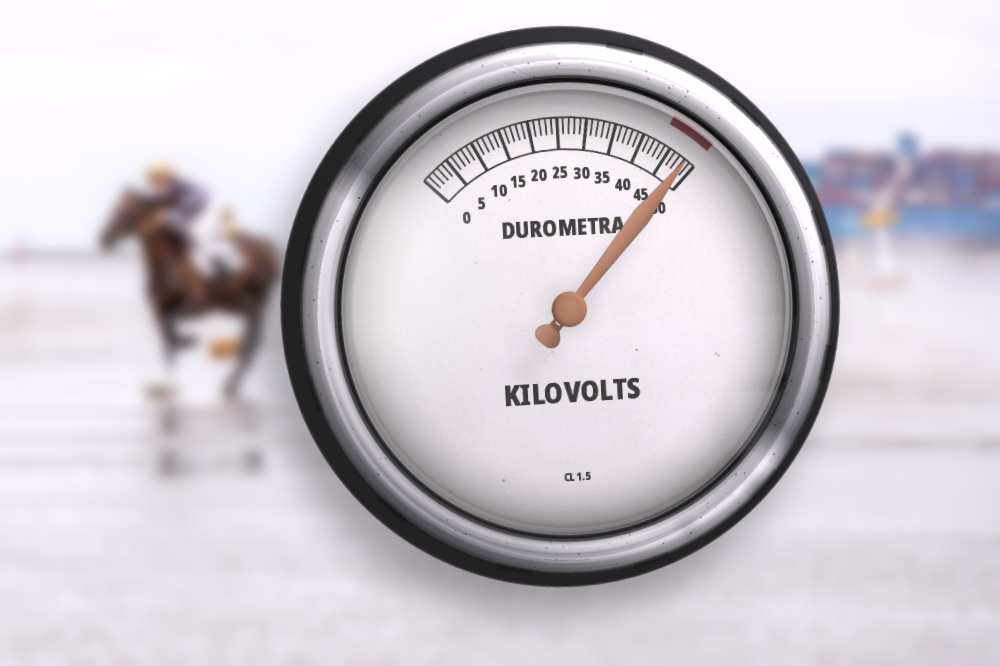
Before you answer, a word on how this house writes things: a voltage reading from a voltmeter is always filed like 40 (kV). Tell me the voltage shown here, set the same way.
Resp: 48 (kV)
